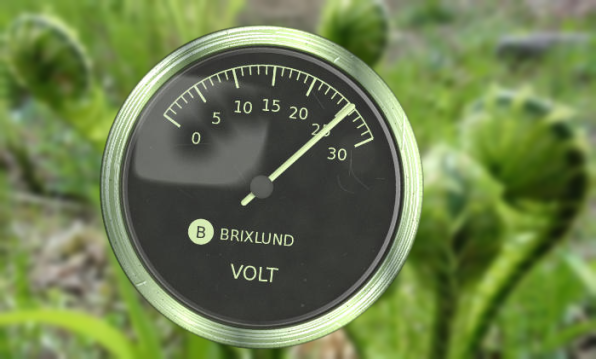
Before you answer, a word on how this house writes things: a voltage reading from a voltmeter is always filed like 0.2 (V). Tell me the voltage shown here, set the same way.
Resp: 25.5 (V)
